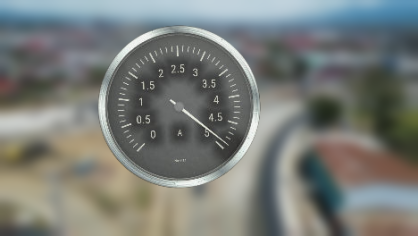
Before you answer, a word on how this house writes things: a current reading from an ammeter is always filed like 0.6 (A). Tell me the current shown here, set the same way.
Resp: 4.9 (A)
